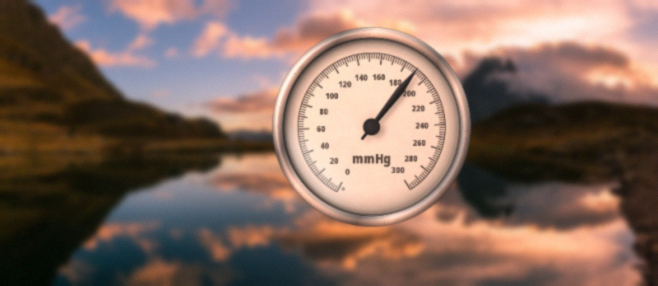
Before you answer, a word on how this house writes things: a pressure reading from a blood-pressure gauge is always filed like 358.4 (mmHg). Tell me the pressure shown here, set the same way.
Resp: 190 (mmHg)
